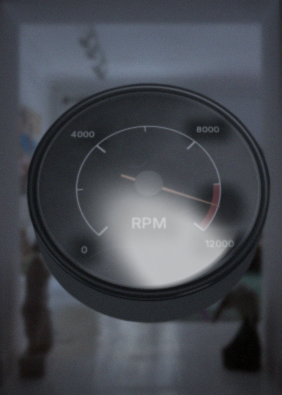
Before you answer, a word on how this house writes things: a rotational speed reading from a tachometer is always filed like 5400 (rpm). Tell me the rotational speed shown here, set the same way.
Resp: 11000 (rpm)
